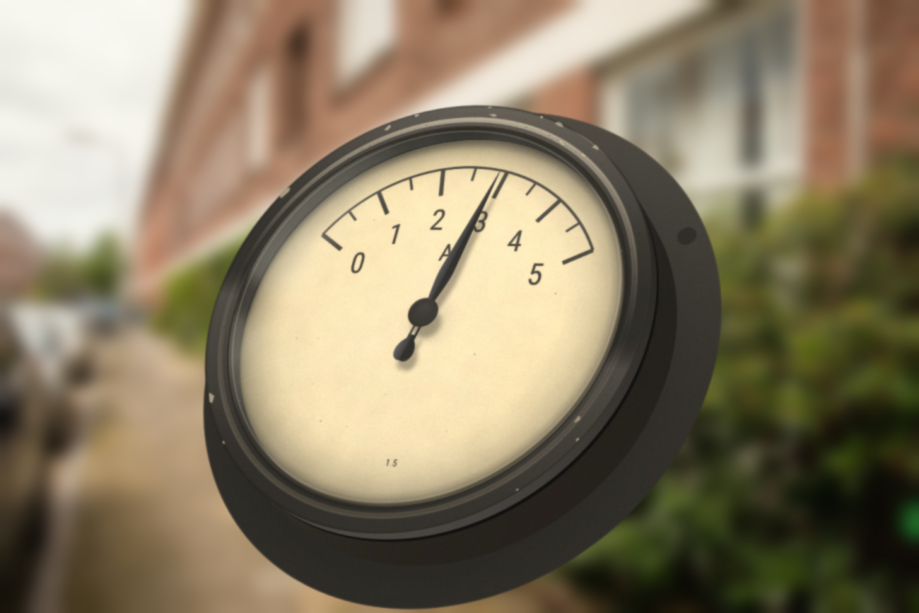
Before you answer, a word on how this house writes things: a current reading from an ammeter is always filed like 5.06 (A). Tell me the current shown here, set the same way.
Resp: 3 (A)
